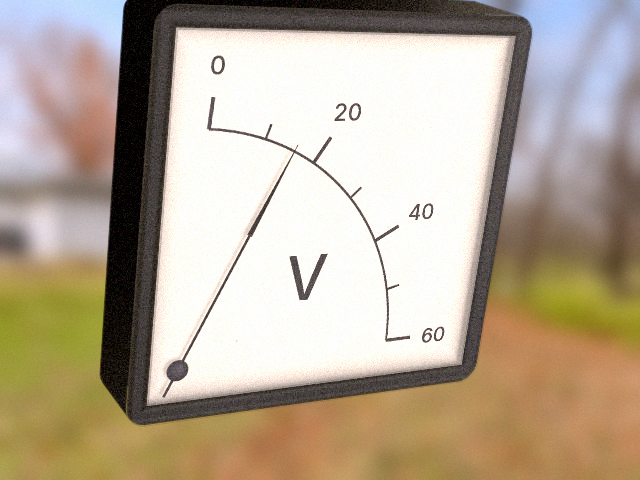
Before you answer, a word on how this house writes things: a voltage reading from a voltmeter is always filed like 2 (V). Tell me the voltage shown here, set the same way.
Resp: 15 (V)
